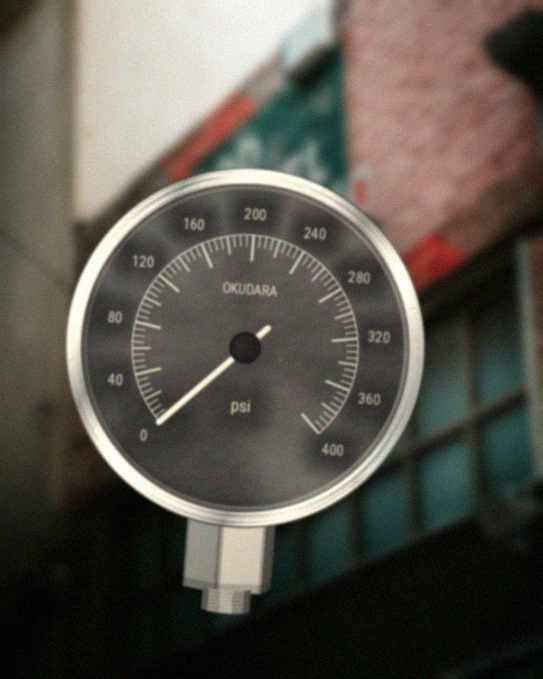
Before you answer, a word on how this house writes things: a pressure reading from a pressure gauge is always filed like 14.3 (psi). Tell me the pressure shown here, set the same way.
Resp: 0 (psi)
